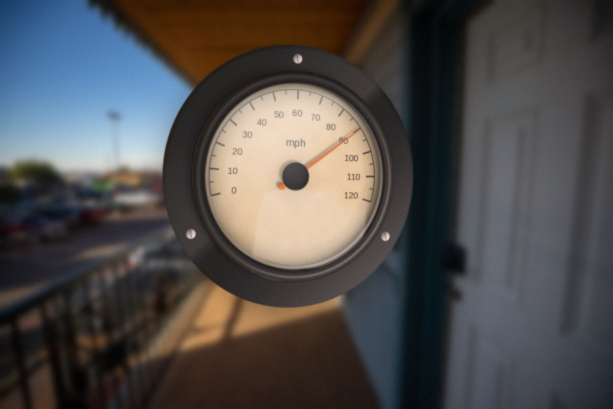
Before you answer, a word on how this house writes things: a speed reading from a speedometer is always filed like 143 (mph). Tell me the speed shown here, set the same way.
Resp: 90 (mph)
